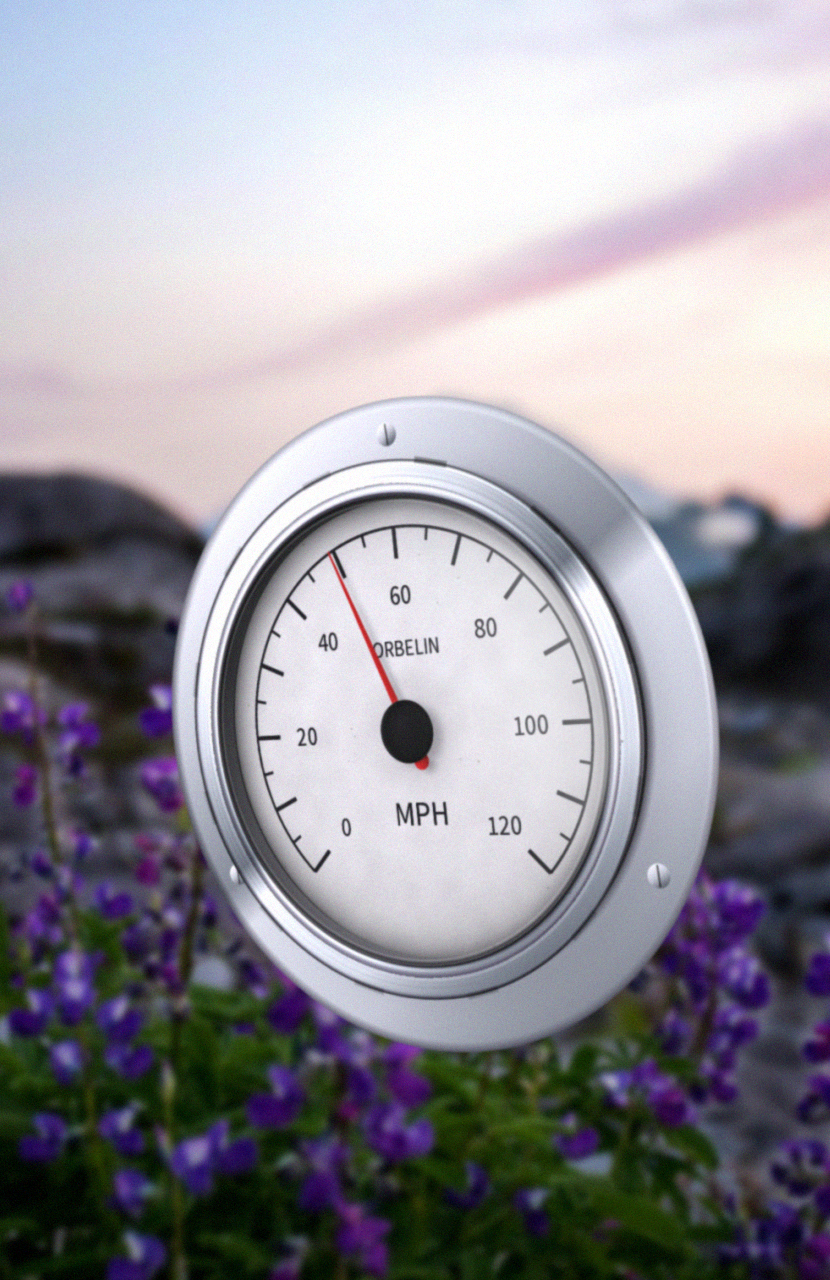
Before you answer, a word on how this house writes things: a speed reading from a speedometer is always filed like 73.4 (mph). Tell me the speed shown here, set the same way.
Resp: 50 (mph)
